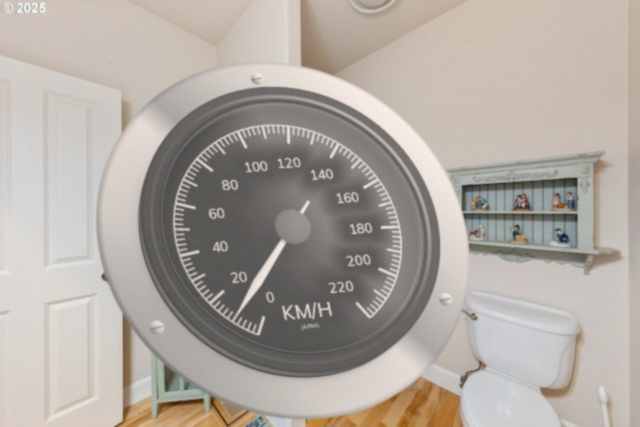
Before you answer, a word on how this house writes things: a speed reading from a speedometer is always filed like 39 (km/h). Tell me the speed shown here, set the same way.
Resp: 10 (km/h)
